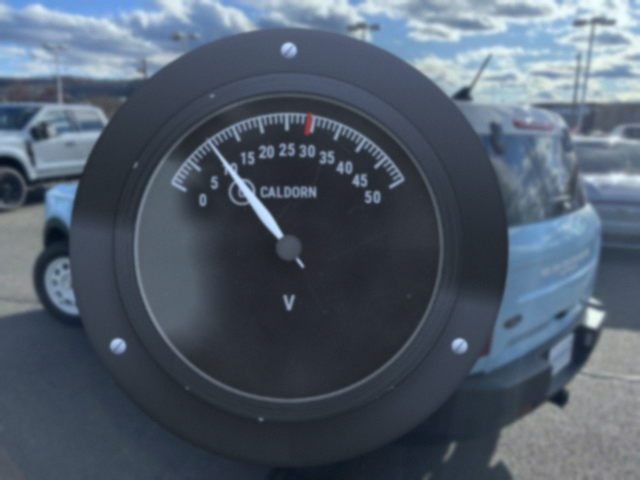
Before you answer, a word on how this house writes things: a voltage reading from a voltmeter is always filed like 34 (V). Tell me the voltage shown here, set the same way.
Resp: 10 (V)
